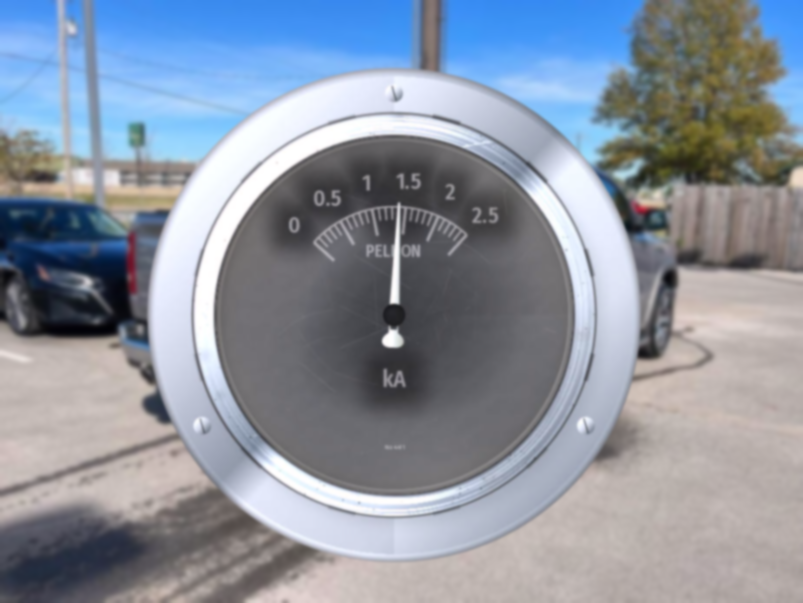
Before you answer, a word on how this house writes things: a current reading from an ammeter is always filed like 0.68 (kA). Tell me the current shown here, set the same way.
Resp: 1.4 (kA)
